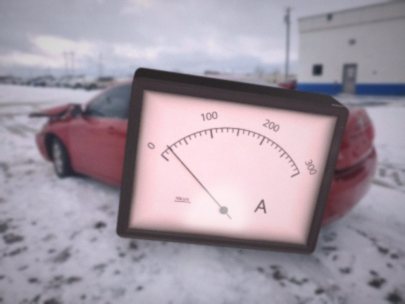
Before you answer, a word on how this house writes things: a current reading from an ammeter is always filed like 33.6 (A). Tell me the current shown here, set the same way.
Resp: 20 (A)
